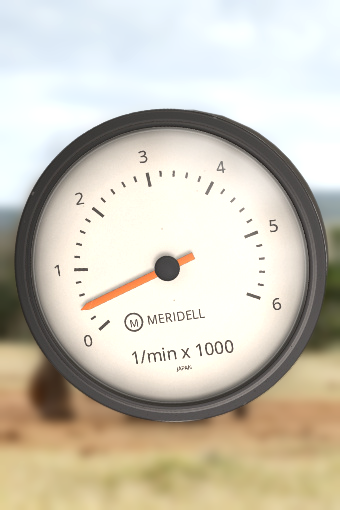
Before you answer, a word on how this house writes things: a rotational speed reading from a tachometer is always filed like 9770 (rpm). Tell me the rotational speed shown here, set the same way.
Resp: 400 (rpm)
